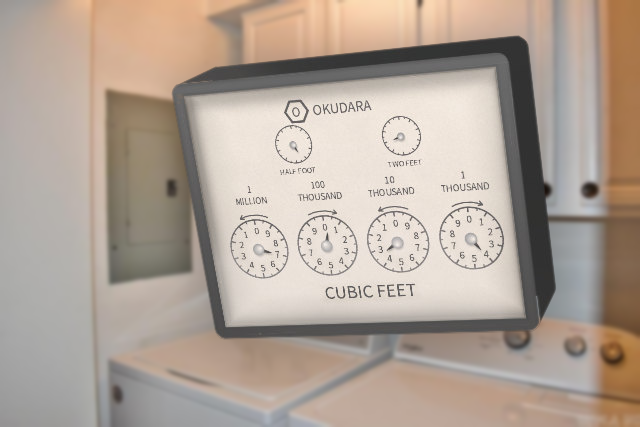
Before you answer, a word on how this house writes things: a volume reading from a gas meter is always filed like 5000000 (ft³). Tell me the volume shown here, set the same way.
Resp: 703400 (ft³)
